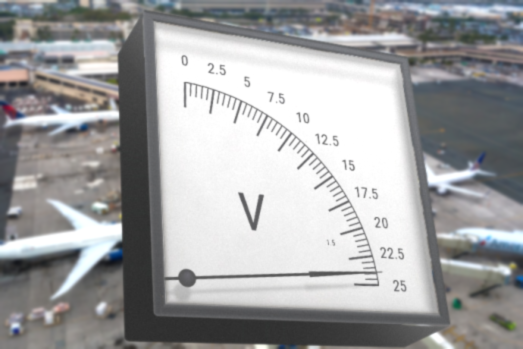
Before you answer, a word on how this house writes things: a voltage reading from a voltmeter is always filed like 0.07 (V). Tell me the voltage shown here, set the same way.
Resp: 24 (V)
